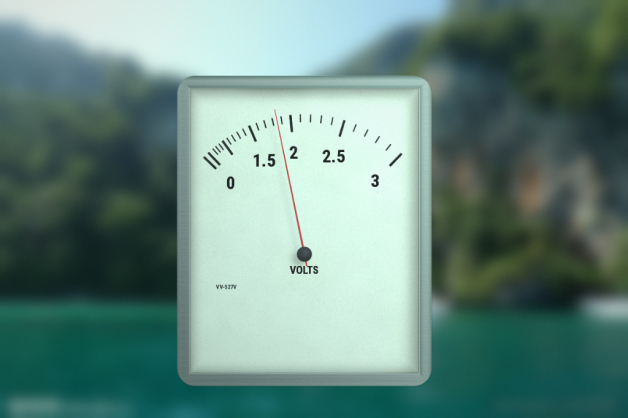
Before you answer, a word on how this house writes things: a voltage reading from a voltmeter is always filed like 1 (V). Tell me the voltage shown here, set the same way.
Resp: 1.85 (V)
